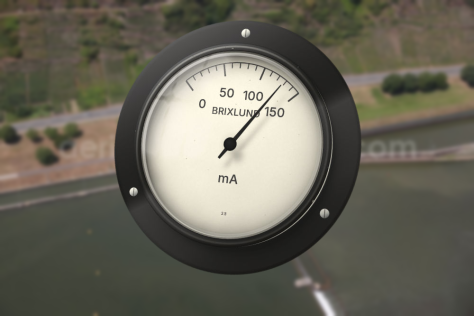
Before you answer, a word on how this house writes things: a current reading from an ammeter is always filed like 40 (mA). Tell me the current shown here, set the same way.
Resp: 130 (mA)
